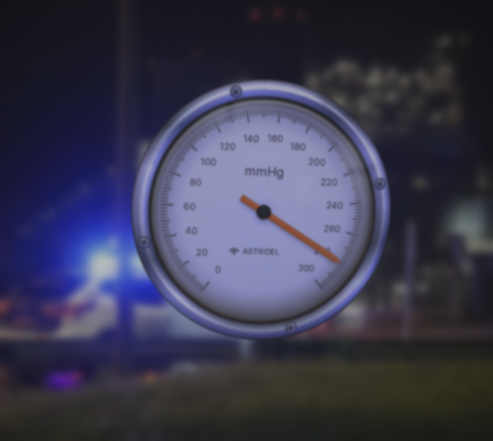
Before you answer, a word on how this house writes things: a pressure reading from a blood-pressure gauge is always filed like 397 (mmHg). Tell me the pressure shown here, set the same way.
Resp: 280 (mmHg)
